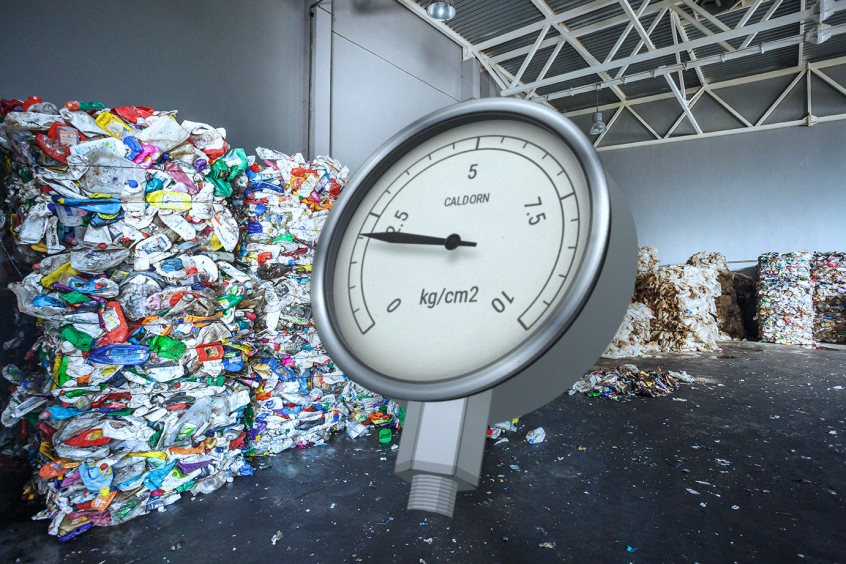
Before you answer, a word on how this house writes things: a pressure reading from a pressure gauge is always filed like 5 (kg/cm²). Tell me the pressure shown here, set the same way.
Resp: 2 (kg/cm²)
